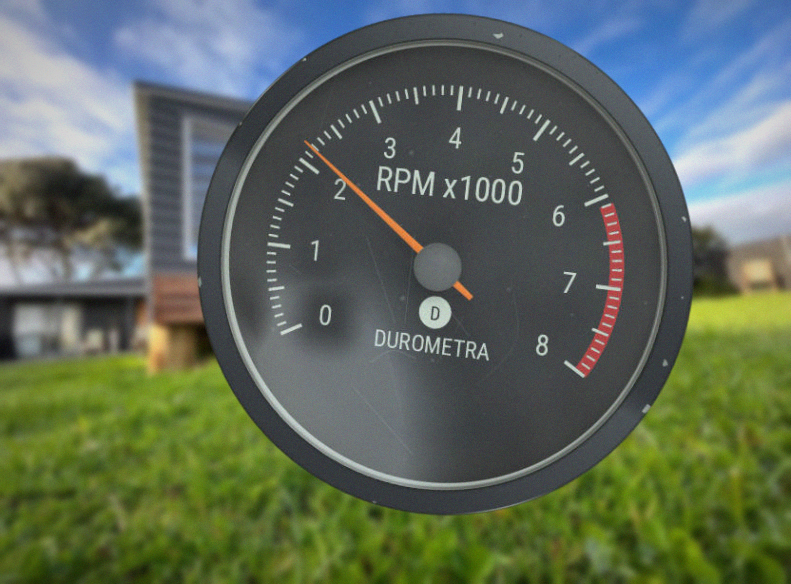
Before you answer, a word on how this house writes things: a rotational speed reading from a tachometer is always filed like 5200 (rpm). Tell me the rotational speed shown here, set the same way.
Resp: 2200 (rpm)
